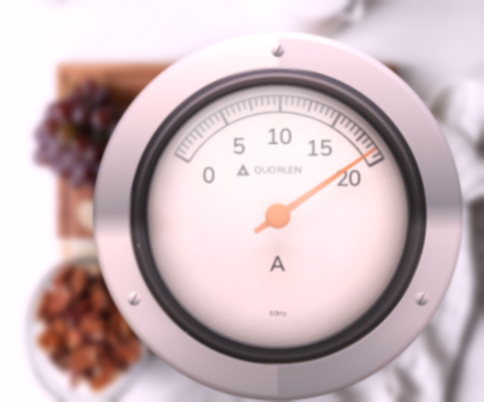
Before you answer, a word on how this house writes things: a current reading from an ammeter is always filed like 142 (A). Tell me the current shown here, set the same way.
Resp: 19 (A)
